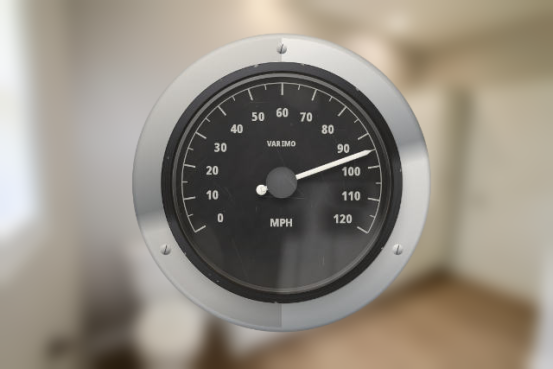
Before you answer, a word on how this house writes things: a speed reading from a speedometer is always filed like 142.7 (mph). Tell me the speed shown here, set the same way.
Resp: 95 (mph)
